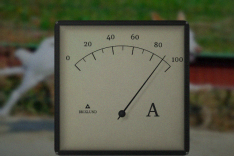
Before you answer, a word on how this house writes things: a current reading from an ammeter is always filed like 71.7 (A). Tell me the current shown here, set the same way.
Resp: 90 (A)
